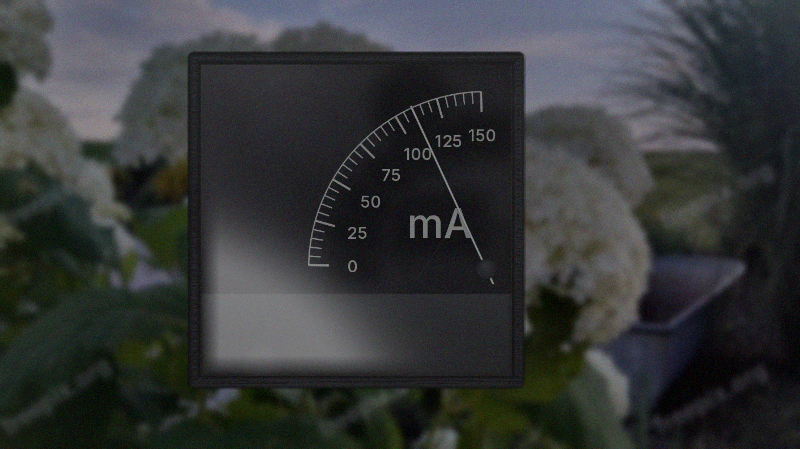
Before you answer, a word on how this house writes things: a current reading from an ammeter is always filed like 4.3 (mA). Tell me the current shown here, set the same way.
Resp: 110 (mA)
